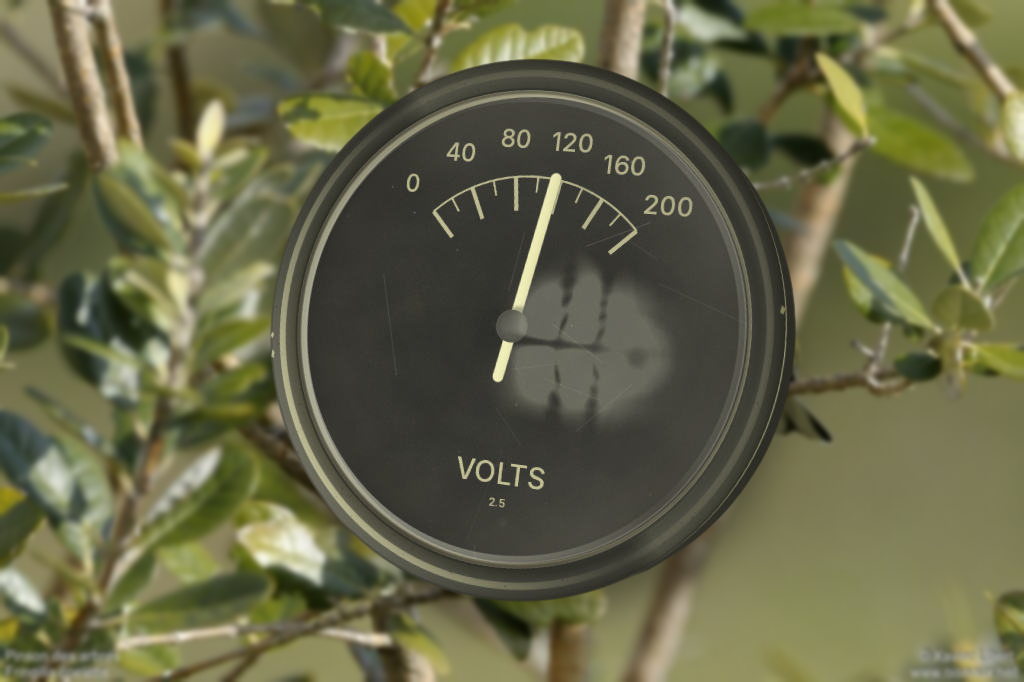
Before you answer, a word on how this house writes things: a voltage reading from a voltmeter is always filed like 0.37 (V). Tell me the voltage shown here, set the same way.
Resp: 120 (V)
